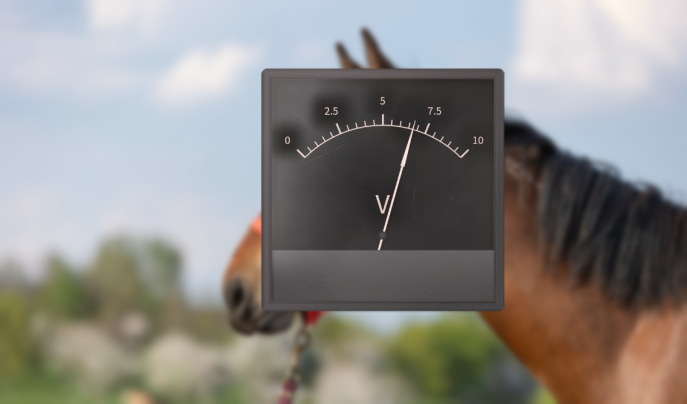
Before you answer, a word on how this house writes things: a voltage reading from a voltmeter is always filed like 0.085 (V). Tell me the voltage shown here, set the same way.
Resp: 6.75 (V)
